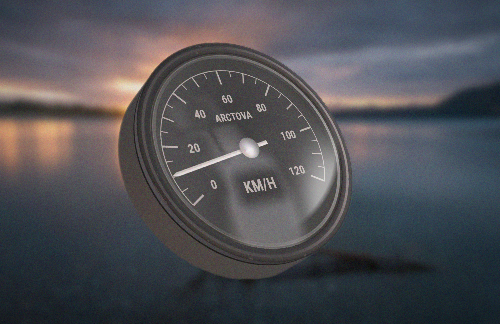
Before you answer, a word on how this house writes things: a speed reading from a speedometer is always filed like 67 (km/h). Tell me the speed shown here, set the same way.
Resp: 10 (km/h)
